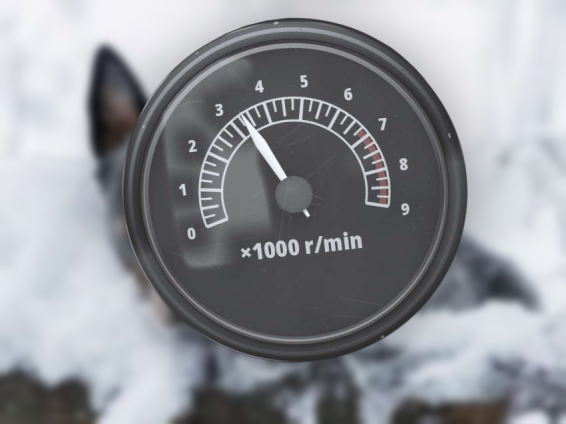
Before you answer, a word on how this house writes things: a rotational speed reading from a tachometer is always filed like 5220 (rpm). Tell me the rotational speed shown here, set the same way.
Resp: 3375 (rpm)
